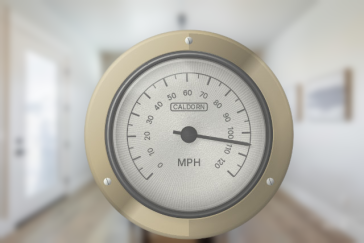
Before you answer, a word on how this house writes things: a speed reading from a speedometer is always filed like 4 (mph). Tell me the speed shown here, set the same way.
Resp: 105 (mph)
